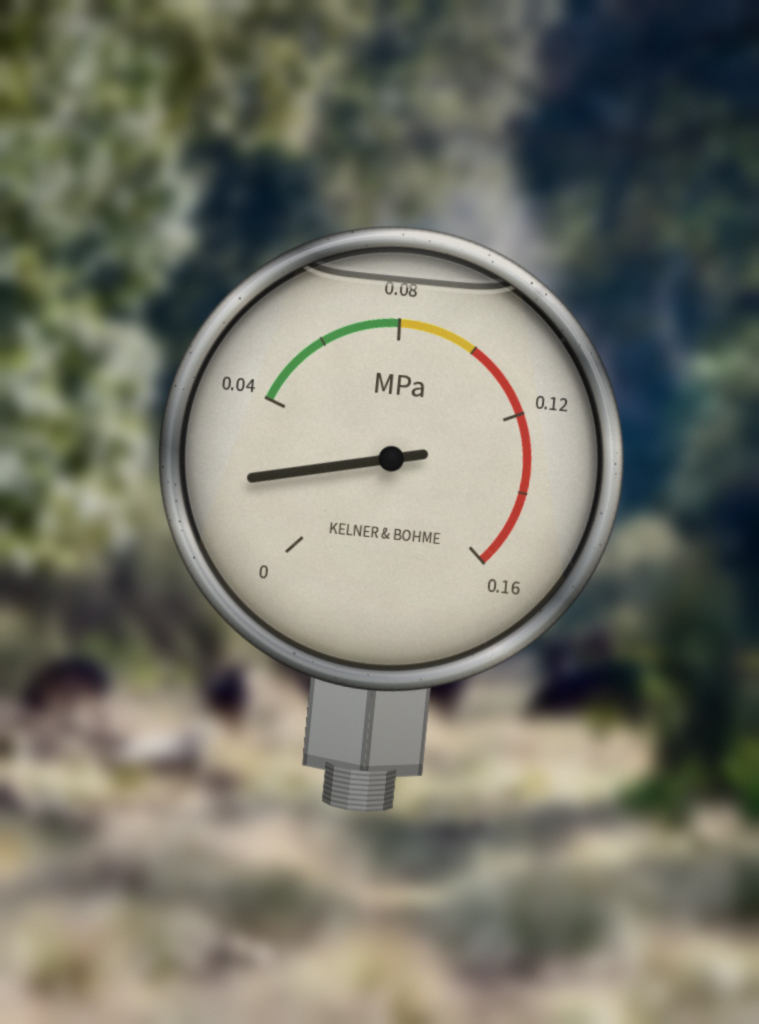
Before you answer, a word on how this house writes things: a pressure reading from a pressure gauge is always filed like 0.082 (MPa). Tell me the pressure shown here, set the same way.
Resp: 0.02 (MPa)
